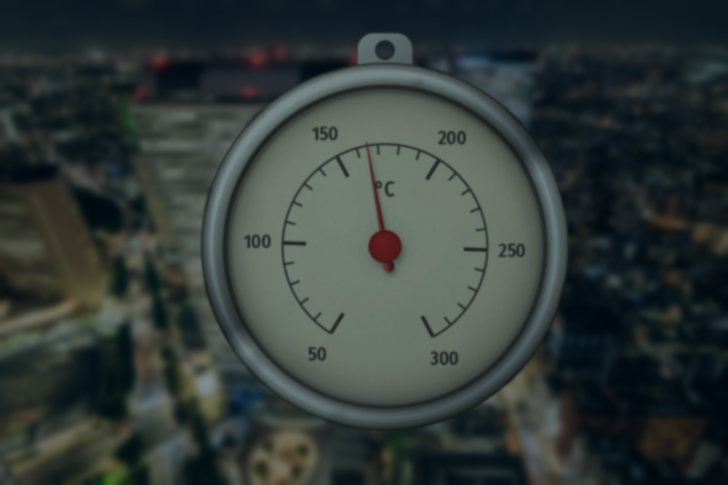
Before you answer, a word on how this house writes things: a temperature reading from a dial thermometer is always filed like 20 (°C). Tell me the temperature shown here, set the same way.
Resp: 165 (°C)
